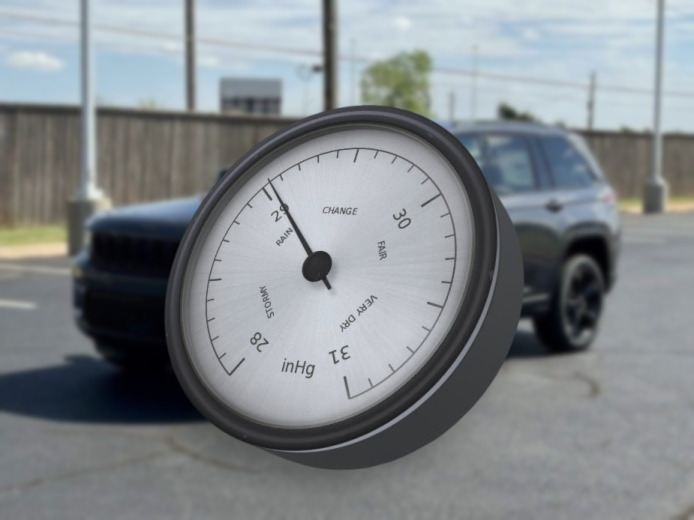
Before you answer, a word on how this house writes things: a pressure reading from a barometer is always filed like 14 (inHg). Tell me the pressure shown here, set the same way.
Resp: 29.05 (inHg)
